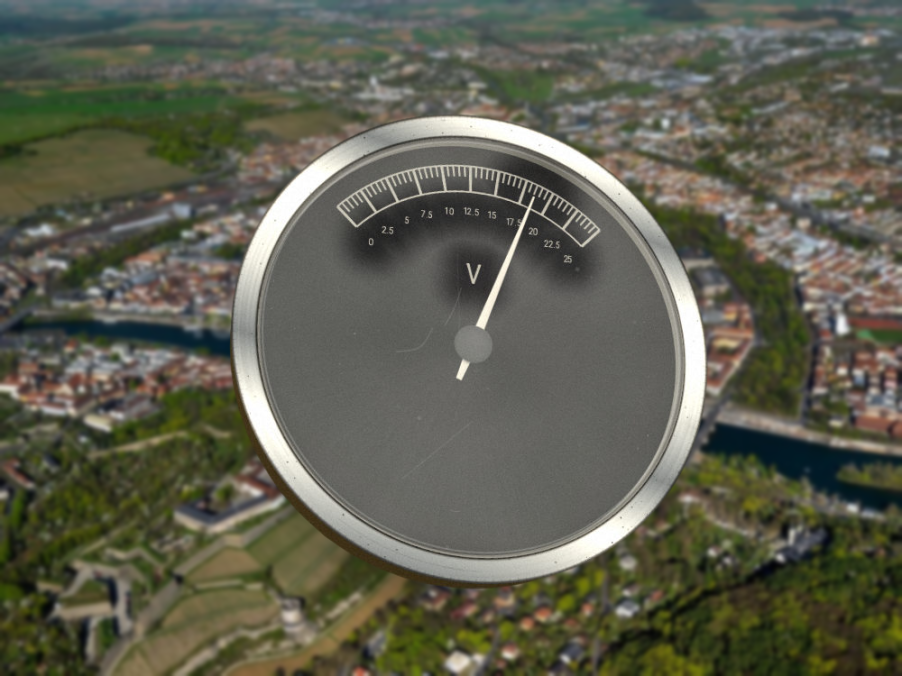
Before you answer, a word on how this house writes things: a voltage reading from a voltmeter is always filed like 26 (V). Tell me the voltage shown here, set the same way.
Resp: 18.5 (V)
